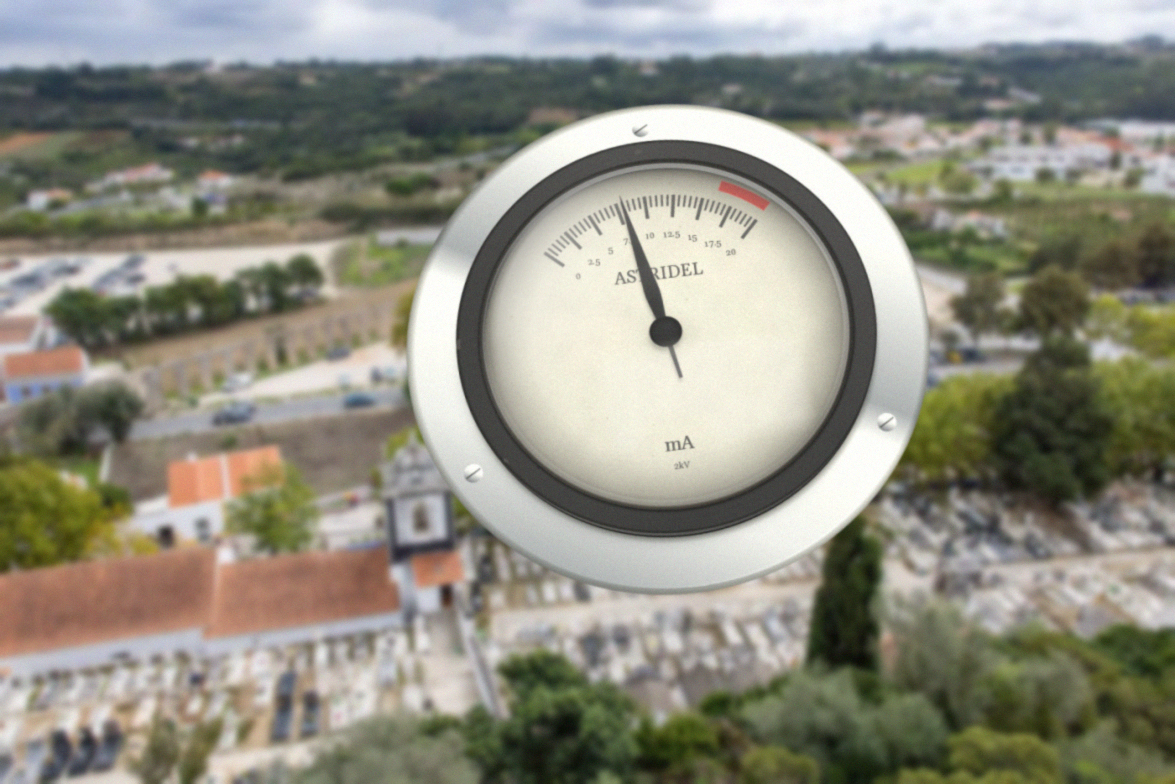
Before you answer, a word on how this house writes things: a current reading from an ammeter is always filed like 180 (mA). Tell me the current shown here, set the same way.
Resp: 8 (mA)
